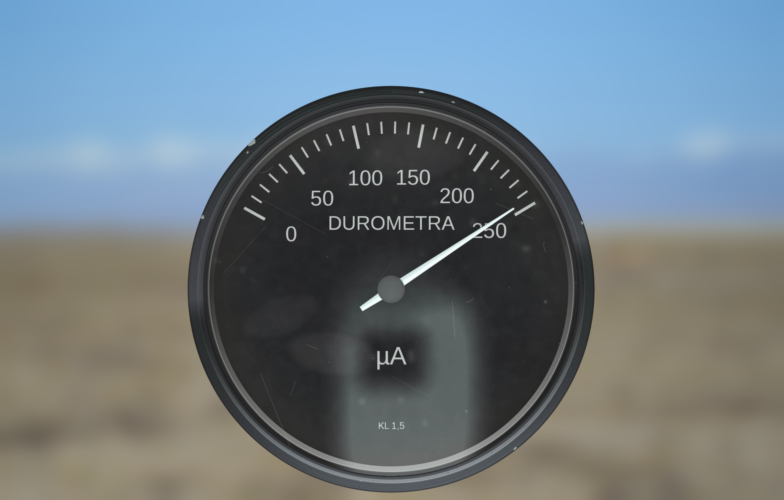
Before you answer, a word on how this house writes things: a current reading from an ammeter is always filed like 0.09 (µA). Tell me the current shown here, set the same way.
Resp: 245 (µA)
